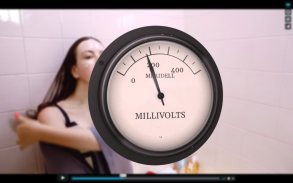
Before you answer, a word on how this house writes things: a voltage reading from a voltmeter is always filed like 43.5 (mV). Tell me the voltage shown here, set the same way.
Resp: 175 (mV)
